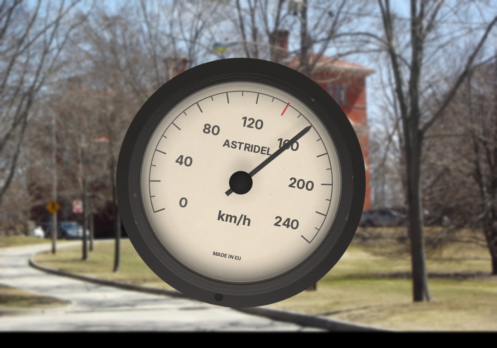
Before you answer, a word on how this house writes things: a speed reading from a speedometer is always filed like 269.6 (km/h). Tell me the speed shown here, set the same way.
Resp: 160 (km/h)
